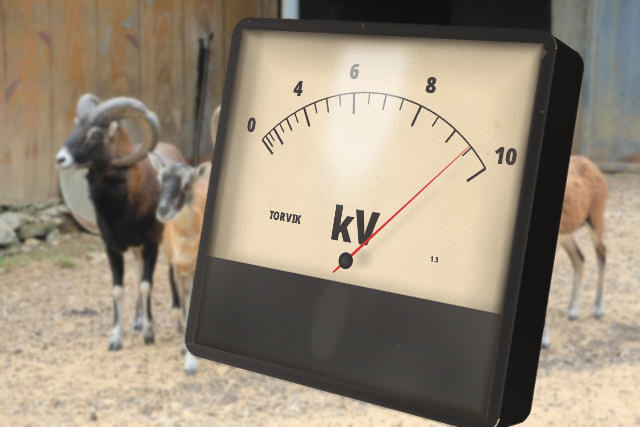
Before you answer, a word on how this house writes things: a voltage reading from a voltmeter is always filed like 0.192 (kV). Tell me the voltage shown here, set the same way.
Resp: 9.5 (kV)
